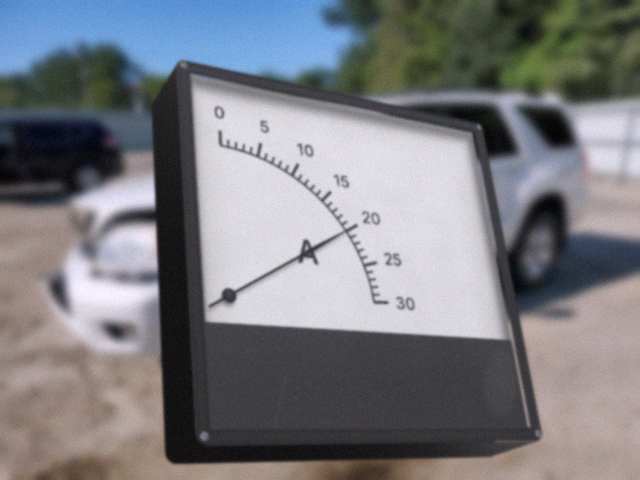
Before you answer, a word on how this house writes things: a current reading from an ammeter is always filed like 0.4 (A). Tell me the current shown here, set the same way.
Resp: 20 (A)
